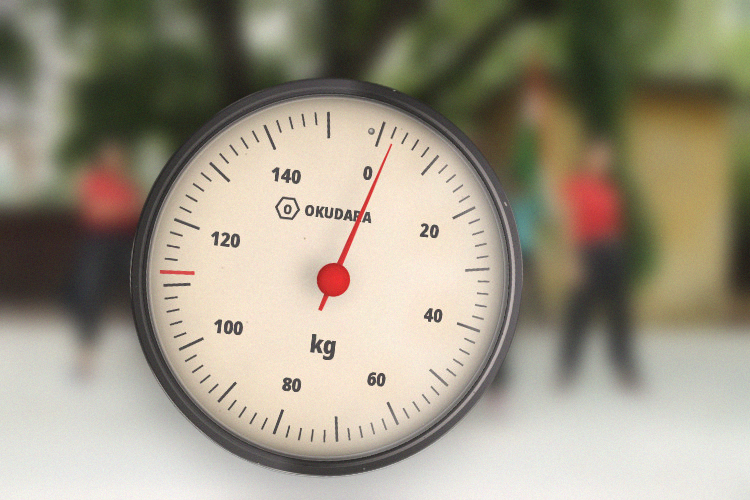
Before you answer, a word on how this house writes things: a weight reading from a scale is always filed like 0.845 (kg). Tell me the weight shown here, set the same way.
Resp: 2 (kg)
